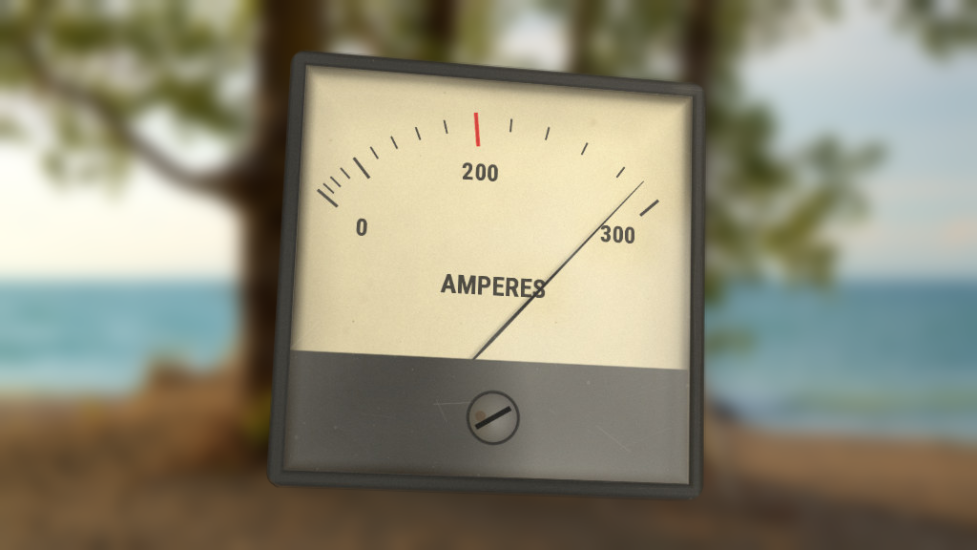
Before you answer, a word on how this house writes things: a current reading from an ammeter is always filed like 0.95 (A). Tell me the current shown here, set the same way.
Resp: 290 (A)
